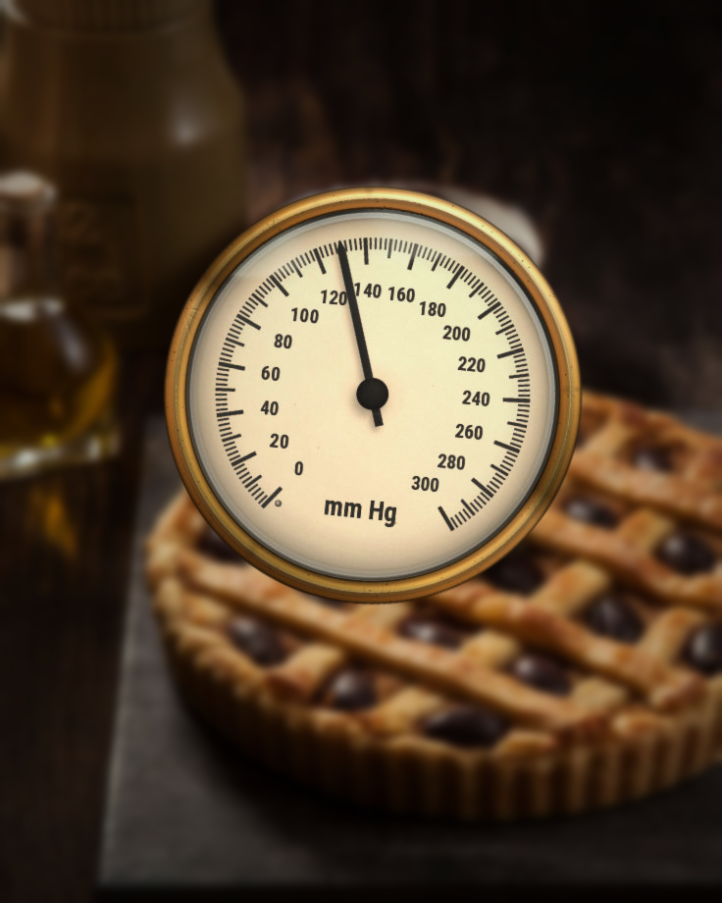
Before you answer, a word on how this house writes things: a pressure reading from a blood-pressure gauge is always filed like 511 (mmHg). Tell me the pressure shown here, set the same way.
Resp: 130 (mmHg)
